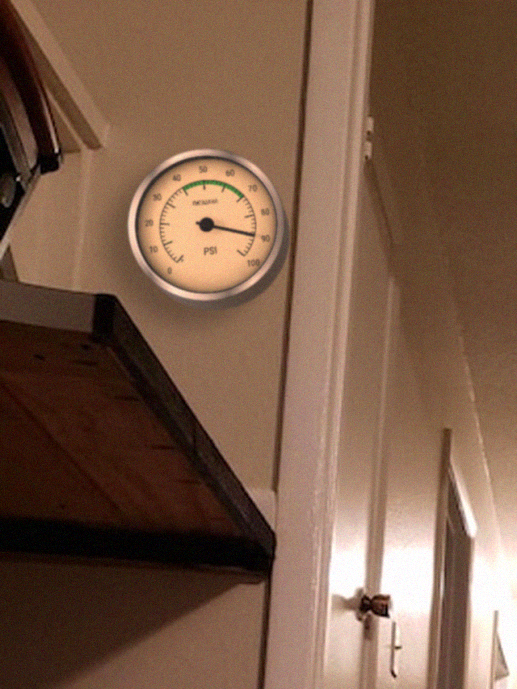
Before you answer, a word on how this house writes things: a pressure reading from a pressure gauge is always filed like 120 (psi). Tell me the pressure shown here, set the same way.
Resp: 90 (psi)
